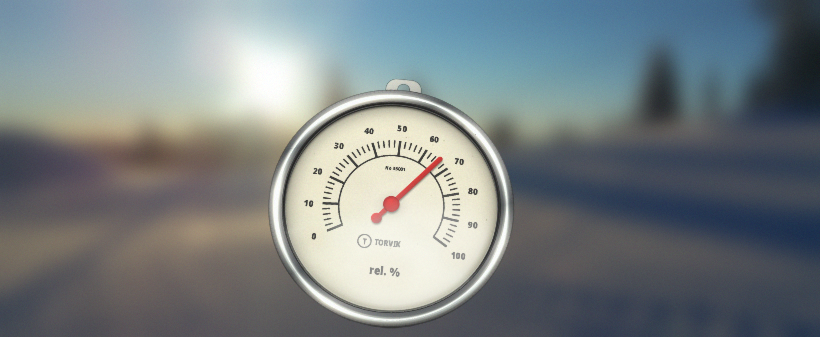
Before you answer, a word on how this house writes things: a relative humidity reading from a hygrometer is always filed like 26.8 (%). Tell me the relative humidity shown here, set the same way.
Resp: 66 (%)
